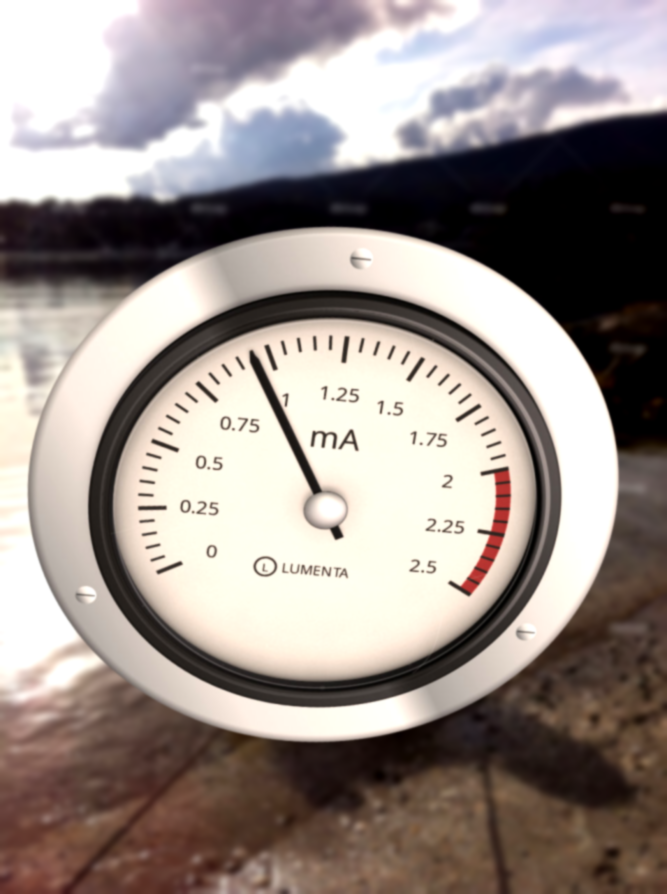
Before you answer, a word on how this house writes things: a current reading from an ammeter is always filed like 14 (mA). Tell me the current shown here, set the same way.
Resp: 0.95 (mA)
